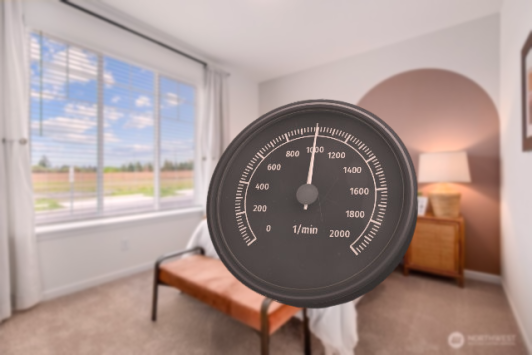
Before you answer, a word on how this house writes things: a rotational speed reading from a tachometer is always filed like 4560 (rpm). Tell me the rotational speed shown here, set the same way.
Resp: 1000 (rpm)
